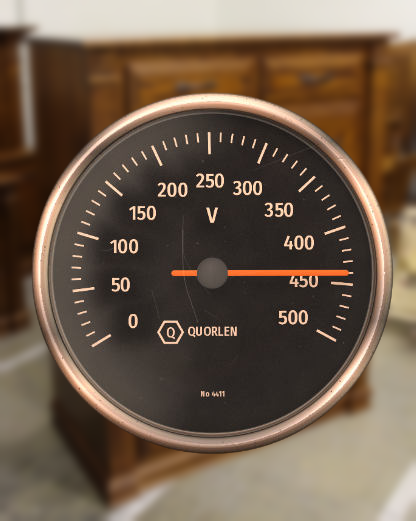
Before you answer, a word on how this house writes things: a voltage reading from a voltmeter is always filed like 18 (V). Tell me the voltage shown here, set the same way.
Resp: 440 (V)
